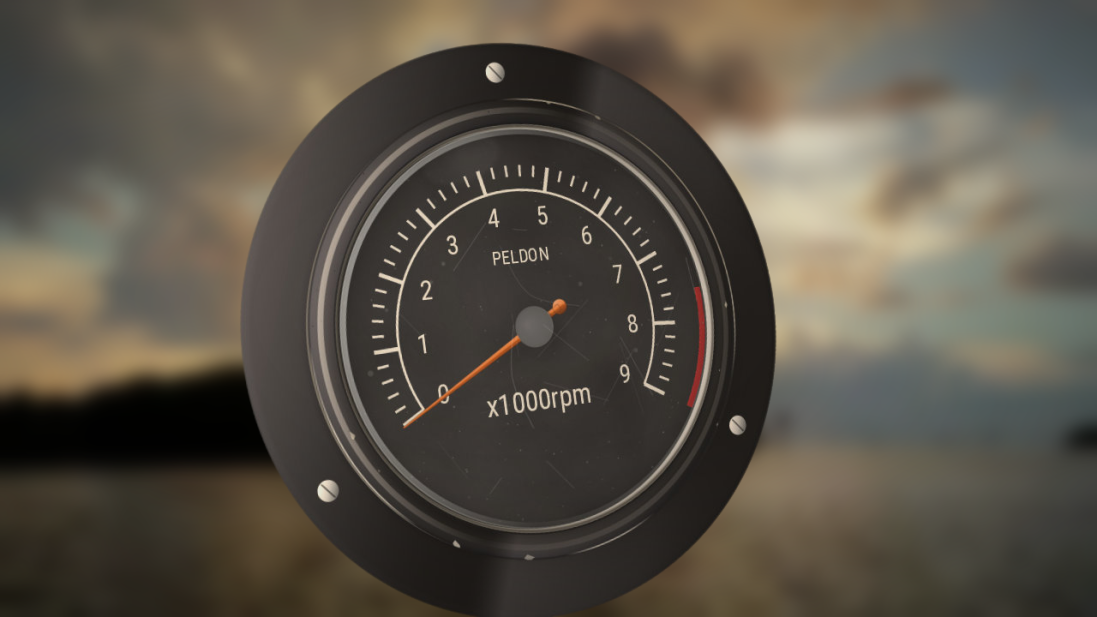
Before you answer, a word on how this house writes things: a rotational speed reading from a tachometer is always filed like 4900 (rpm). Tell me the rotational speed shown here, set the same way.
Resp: 0 (rpm)
